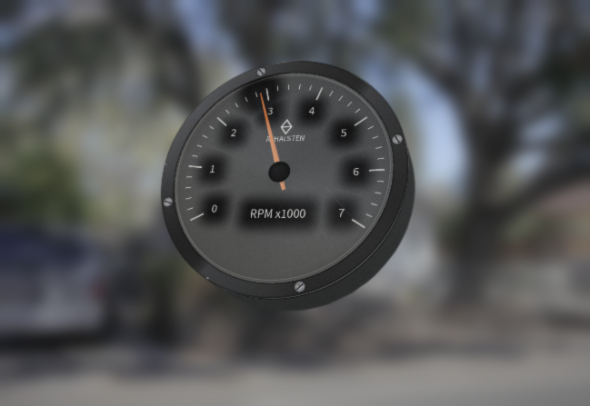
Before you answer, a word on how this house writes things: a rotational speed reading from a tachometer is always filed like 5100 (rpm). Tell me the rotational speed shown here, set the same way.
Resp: 2900 (rpm)
